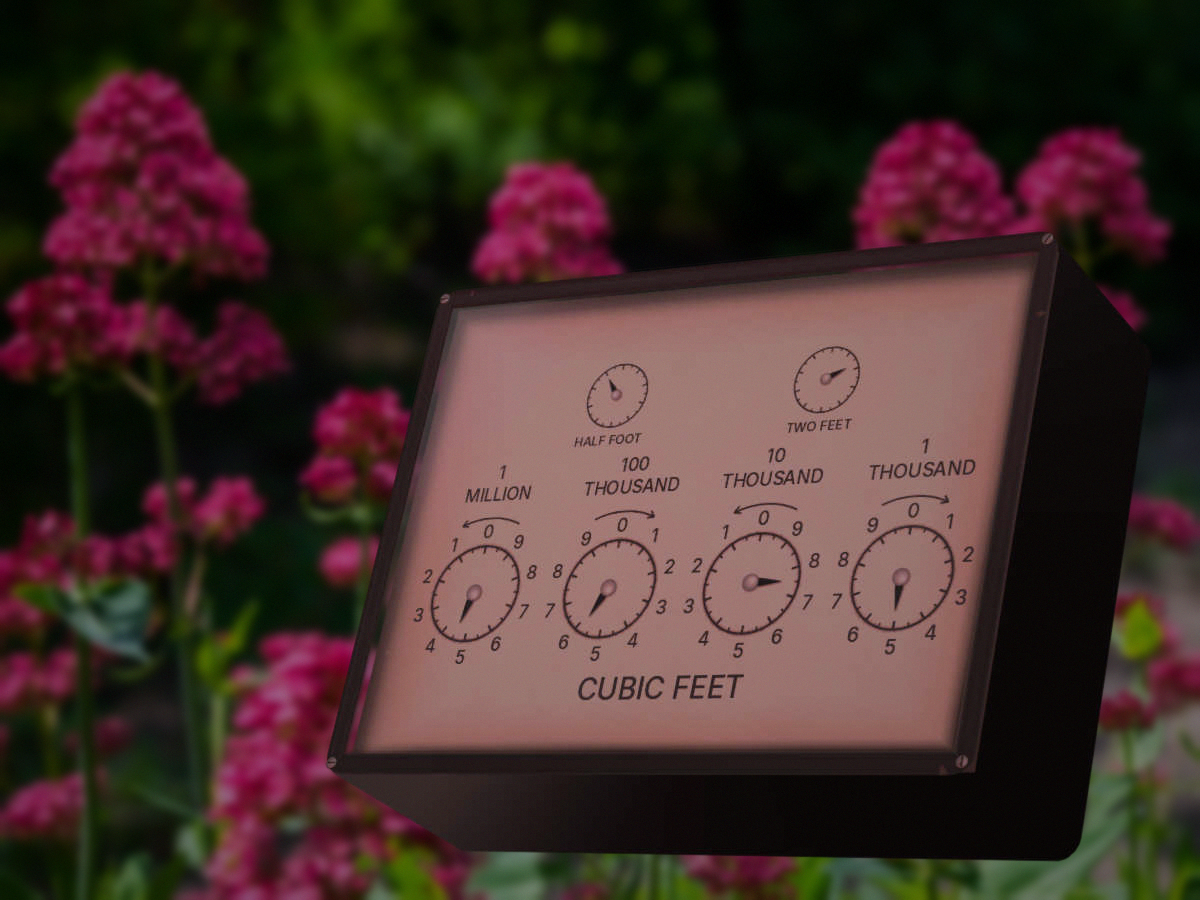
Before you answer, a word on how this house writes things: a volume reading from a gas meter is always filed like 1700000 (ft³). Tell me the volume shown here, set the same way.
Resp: 457500 (ft³)
